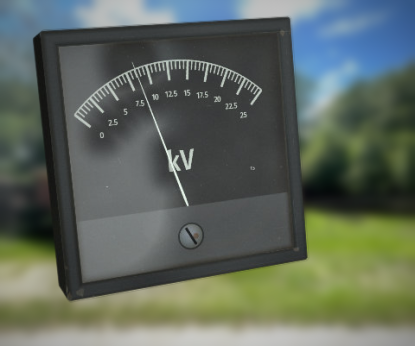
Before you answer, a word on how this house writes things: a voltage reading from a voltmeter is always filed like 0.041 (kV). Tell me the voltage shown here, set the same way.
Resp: 8.5 (kV)
